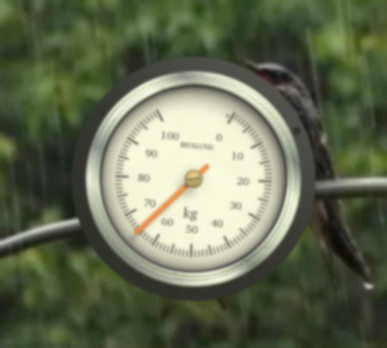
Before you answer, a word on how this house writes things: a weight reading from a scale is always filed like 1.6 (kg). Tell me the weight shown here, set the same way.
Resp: 65 (kg)
